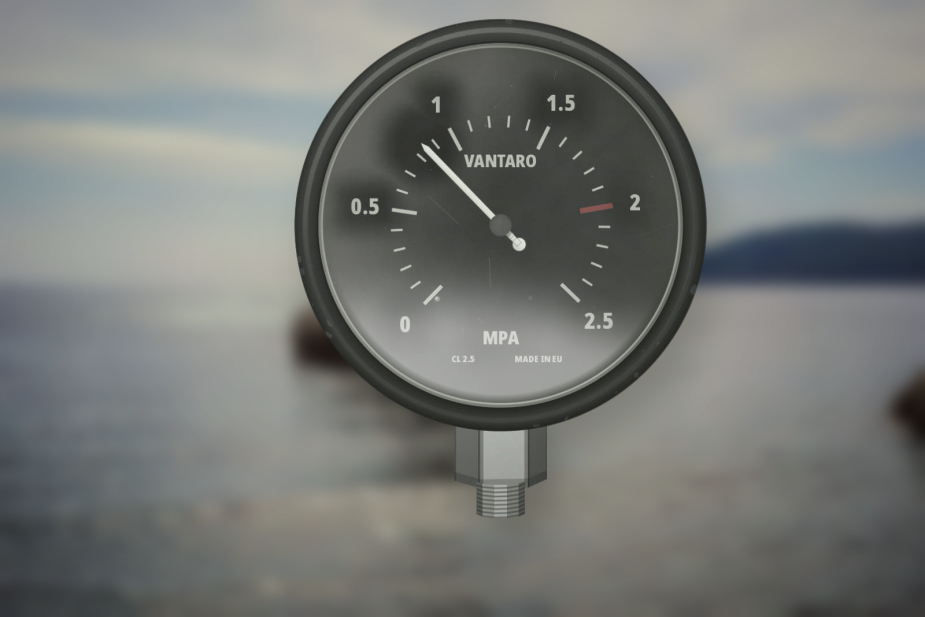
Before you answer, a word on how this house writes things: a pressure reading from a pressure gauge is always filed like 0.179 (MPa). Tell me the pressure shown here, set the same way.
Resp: 0.85 (MPa)
